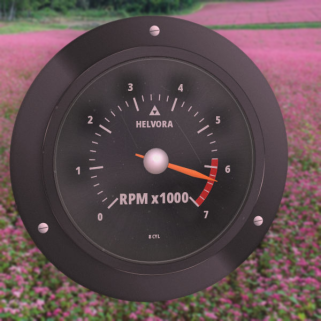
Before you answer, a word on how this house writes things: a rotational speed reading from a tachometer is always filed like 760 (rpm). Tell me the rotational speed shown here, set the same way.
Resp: 6300 (rpm)
